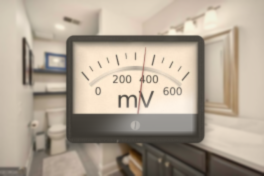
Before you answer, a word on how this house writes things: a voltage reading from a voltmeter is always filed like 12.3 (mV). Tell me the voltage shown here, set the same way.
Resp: 350 (mV)
